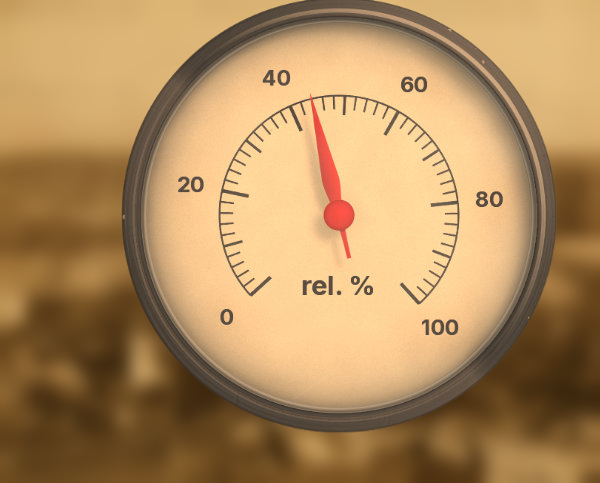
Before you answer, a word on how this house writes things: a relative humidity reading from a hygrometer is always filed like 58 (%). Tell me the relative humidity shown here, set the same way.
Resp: 44 (%)
